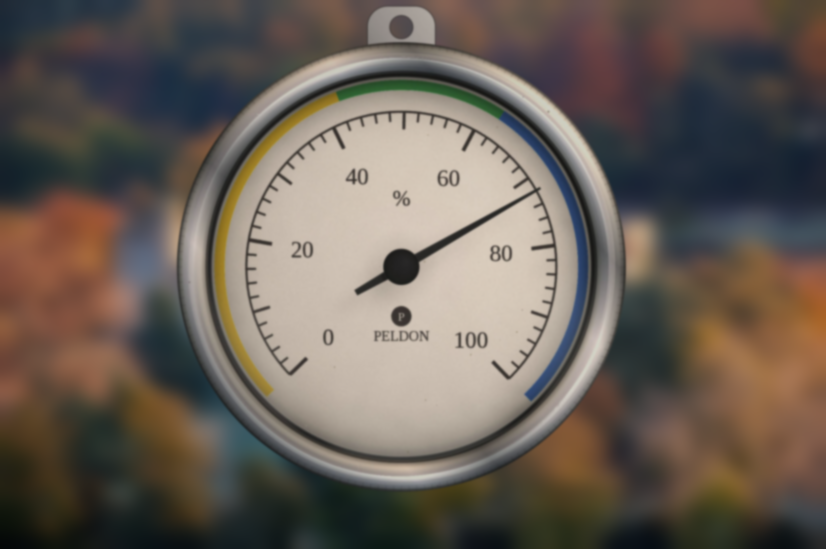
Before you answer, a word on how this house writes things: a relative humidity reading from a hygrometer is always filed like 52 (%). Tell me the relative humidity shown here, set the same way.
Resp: 72 (%)
